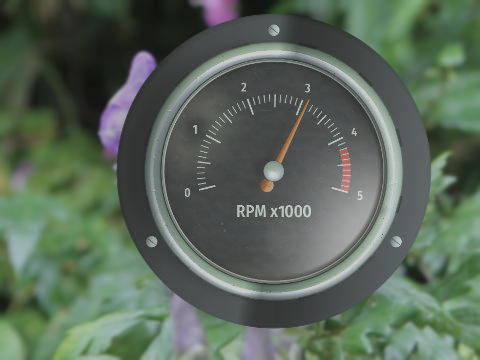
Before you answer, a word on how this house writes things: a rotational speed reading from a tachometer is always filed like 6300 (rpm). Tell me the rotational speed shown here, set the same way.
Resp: 3100 (rpm)
